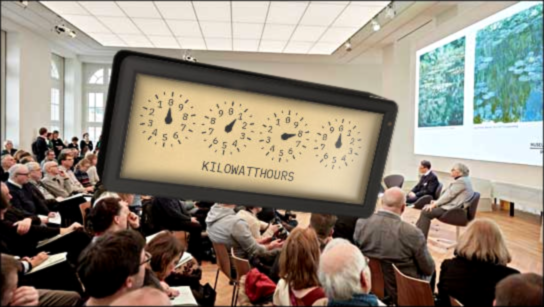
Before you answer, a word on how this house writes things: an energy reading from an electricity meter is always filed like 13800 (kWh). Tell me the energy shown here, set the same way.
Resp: 80 (kWh)
